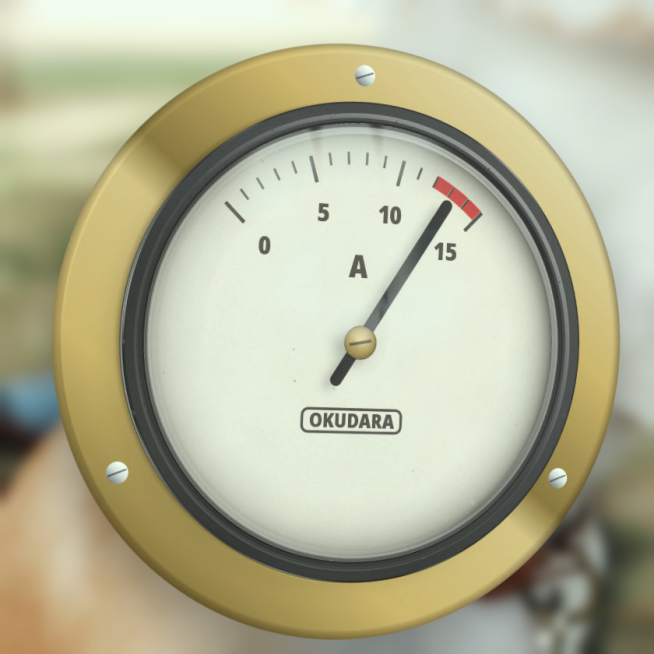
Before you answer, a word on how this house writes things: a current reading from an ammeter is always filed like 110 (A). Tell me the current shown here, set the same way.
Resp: 13 (A)
